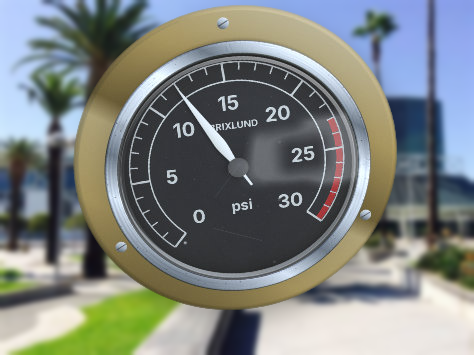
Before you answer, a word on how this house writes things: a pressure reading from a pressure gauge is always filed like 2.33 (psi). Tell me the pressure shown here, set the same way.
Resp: 12 (psi)
